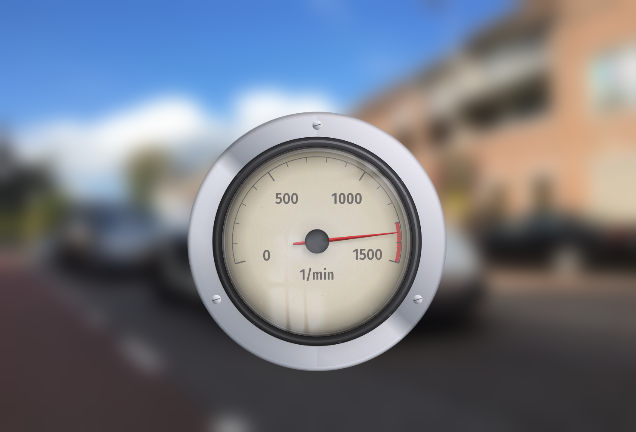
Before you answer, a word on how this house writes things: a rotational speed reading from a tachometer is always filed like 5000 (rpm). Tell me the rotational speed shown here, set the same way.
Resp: 1350 (rpm)
